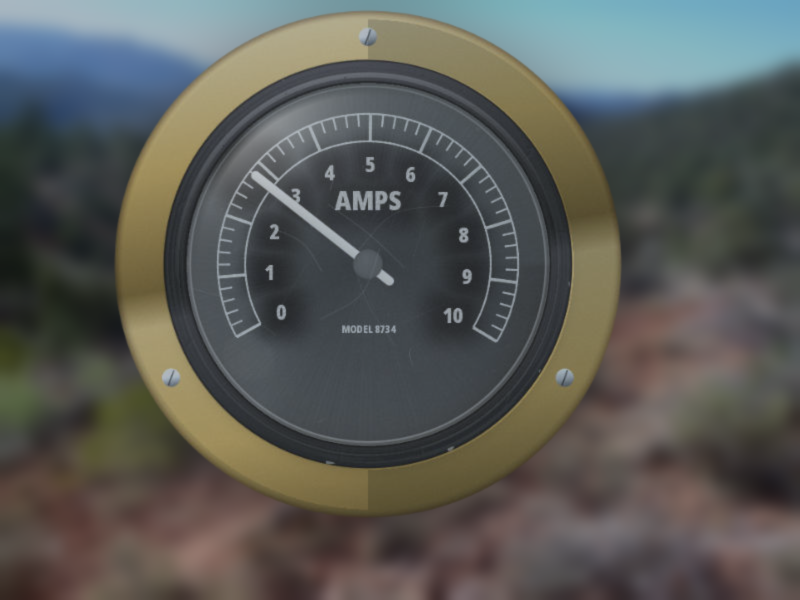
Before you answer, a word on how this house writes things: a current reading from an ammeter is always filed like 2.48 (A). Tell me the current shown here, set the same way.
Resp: 2.8 (A)
